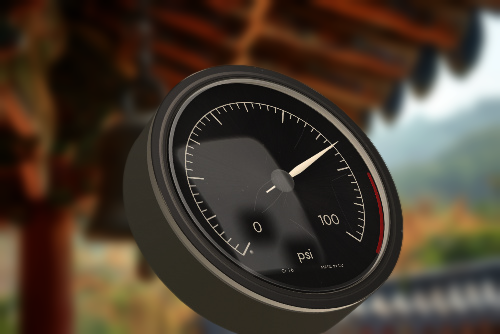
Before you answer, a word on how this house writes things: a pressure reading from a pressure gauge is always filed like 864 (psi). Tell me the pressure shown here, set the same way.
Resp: 74 (psi)
